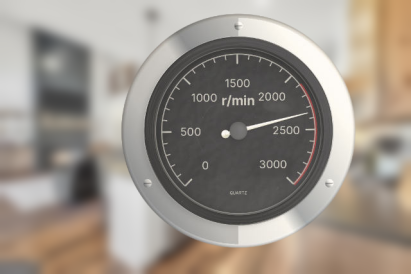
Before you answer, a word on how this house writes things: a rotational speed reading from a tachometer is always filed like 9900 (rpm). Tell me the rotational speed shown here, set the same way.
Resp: 2350 (rpm)
